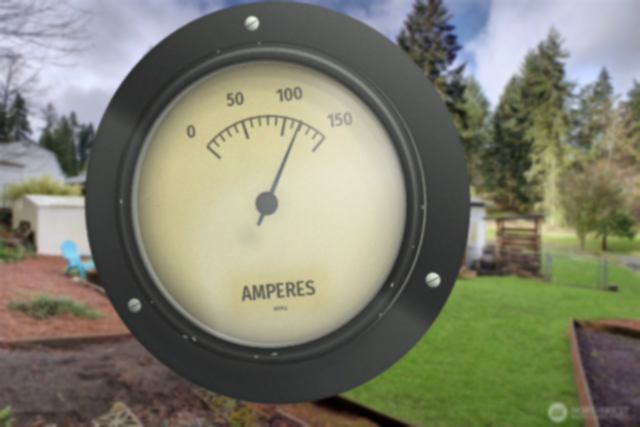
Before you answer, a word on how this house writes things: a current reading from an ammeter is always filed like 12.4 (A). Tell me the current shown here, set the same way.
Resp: 120 (A)
